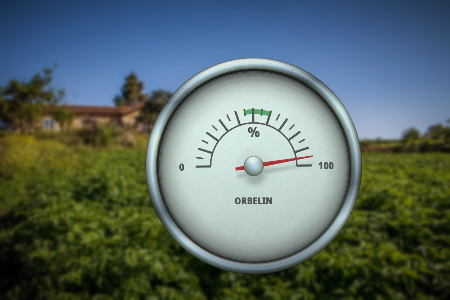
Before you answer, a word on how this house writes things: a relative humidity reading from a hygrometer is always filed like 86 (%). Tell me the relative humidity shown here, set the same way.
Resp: 95 (%)
